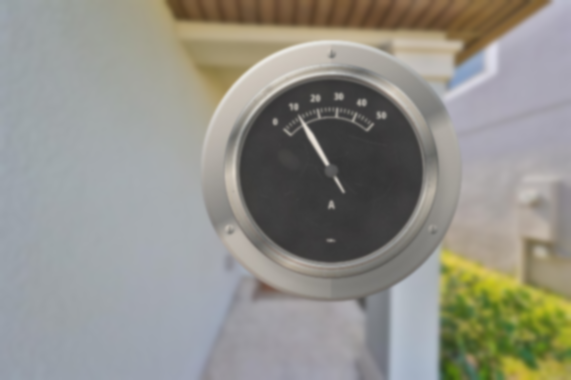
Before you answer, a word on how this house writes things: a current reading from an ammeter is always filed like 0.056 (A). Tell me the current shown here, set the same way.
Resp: 10 (A)
